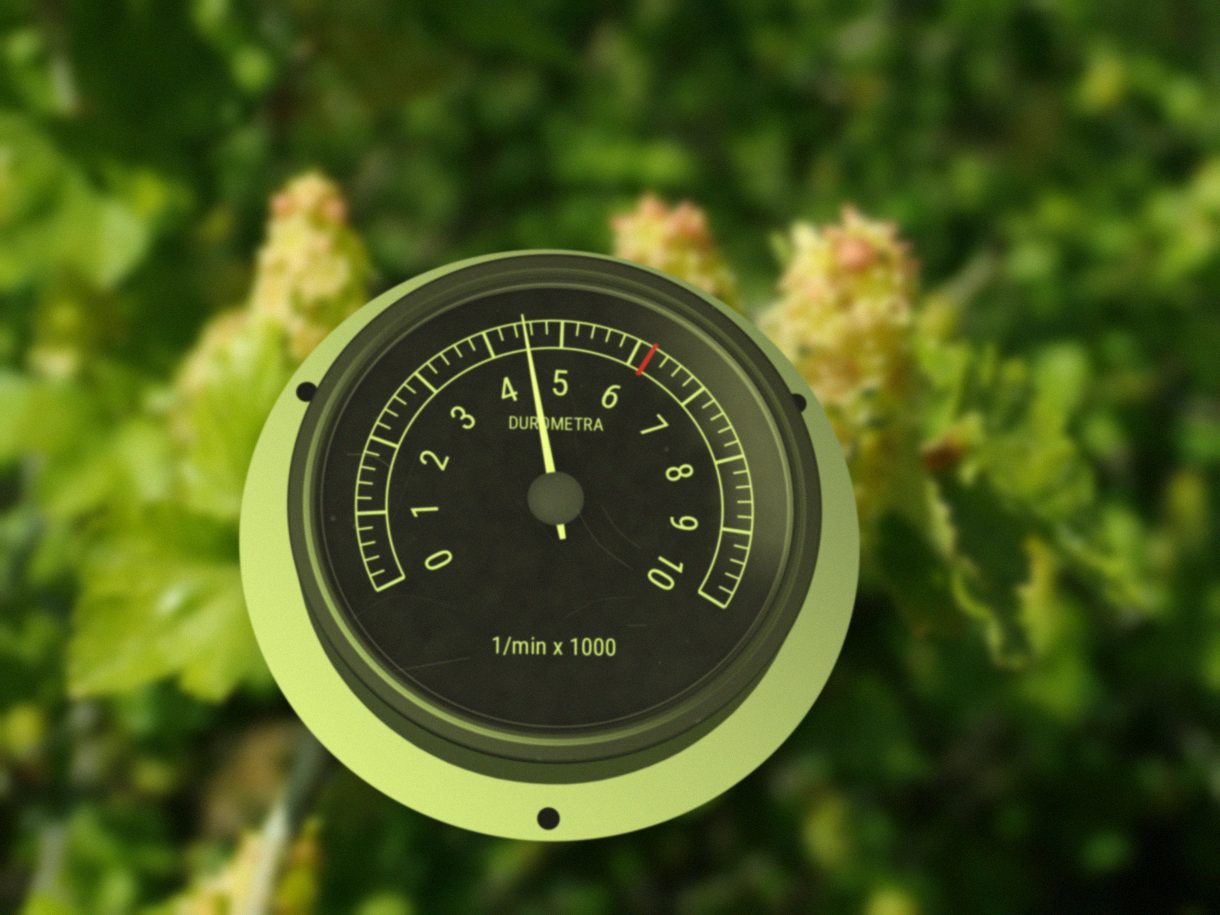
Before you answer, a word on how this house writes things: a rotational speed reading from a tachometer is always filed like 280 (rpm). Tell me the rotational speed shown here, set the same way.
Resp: 4500 (rpm)
